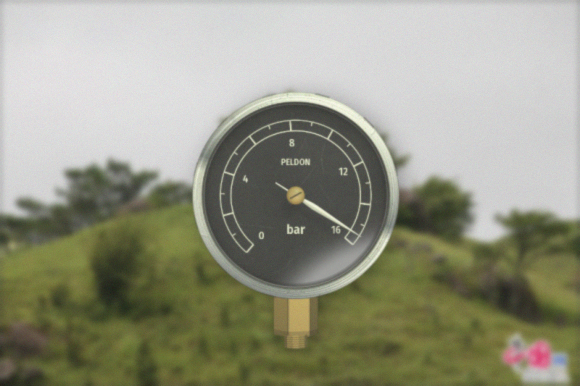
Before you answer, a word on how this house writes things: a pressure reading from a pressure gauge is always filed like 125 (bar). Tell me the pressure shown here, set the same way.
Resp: 15.5 (bar)
